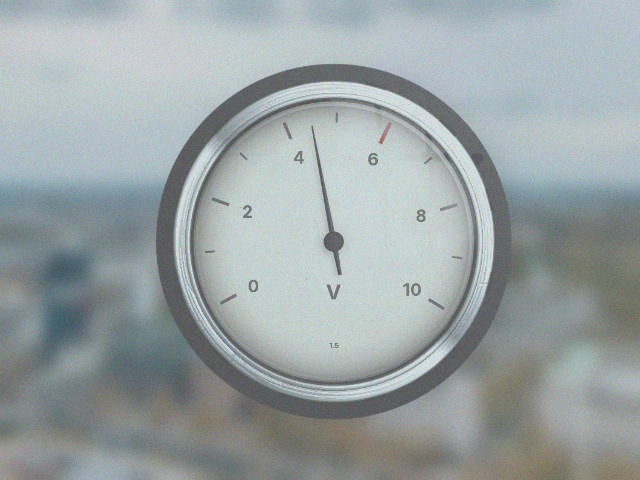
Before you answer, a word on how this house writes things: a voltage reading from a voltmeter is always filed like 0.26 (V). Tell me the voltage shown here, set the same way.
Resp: 4.5 (V)
